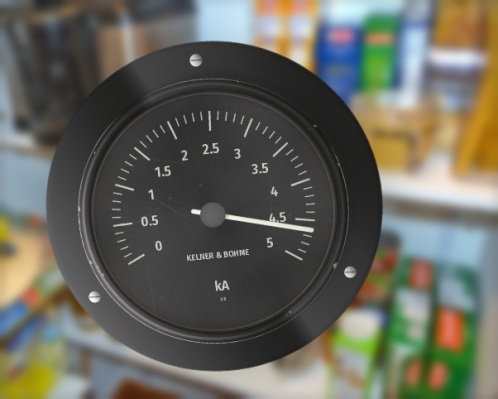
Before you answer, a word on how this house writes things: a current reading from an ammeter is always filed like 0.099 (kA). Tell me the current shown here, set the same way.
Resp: 4.6 (kA)
